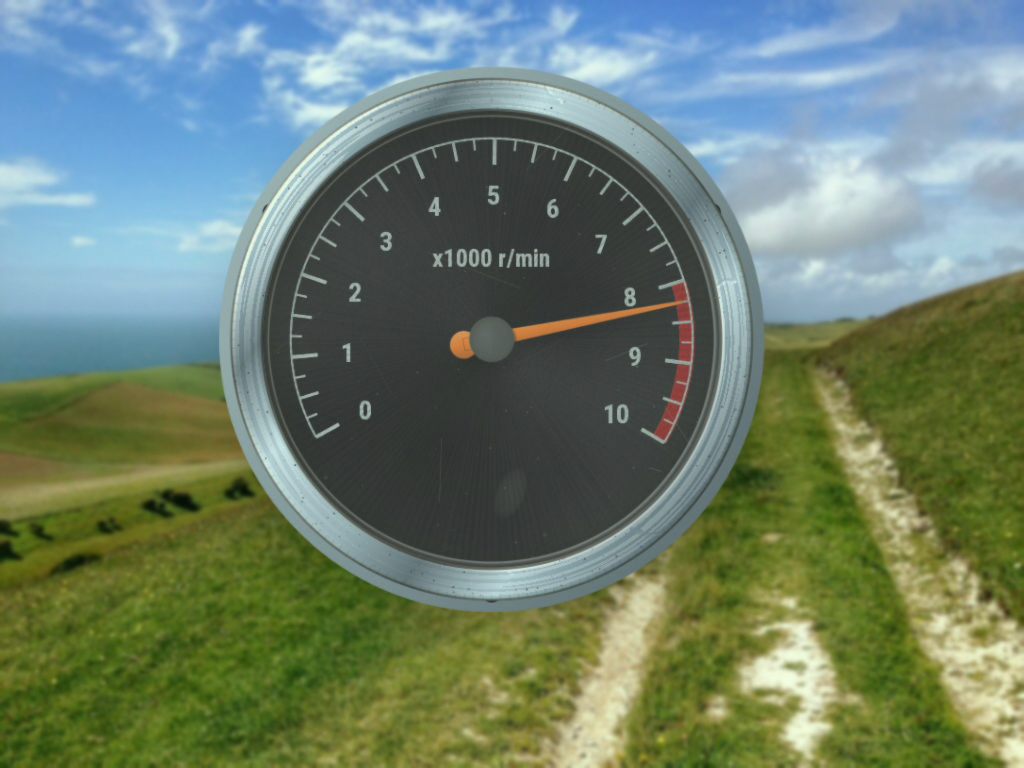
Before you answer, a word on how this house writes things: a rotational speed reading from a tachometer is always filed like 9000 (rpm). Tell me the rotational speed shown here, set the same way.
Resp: 8250 (rpm)
